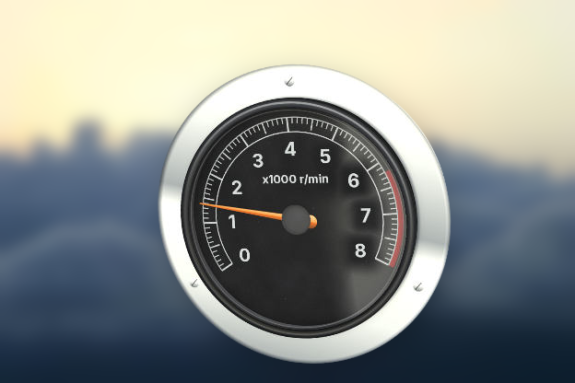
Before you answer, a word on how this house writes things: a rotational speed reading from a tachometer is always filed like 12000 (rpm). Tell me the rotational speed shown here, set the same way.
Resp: 1400 (rpm)
